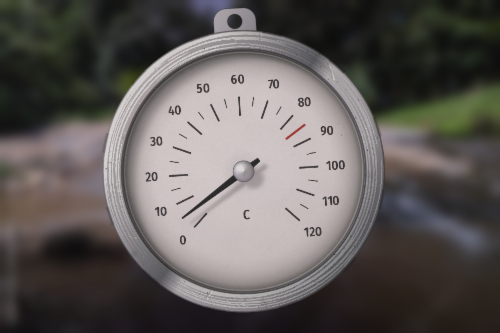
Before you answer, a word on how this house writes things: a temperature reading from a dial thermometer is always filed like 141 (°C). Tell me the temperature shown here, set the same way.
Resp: 5 (°C)
